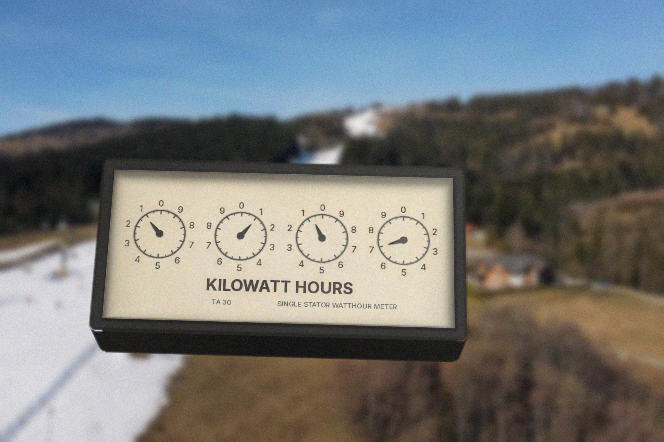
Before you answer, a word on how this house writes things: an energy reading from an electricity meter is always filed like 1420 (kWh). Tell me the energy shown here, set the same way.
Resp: 1107 (kWh)
